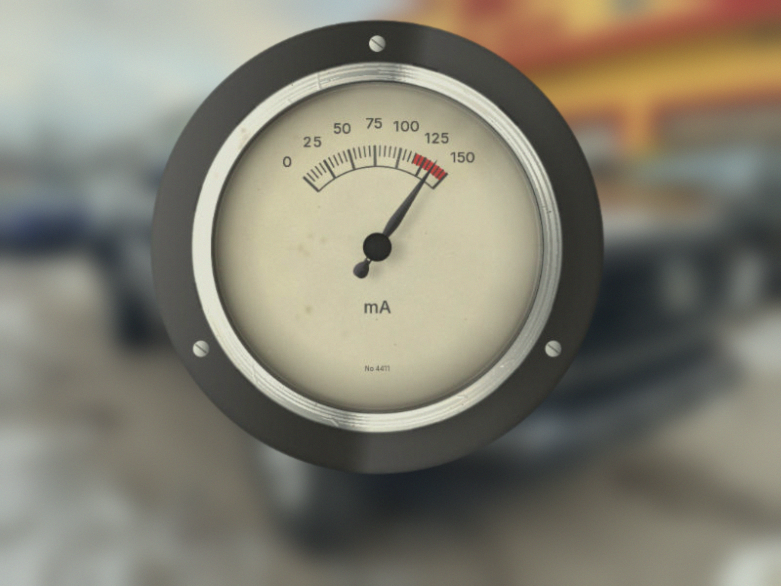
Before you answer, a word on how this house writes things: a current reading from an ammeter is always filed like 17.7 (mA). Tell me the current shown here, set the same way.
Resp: 135 (mA)
